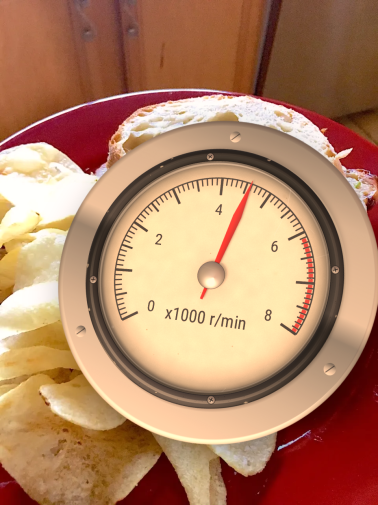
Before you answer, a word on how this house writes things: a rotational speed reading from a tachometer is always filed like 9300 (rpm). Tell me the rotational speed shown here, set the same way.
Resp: 4600 (rpm)
